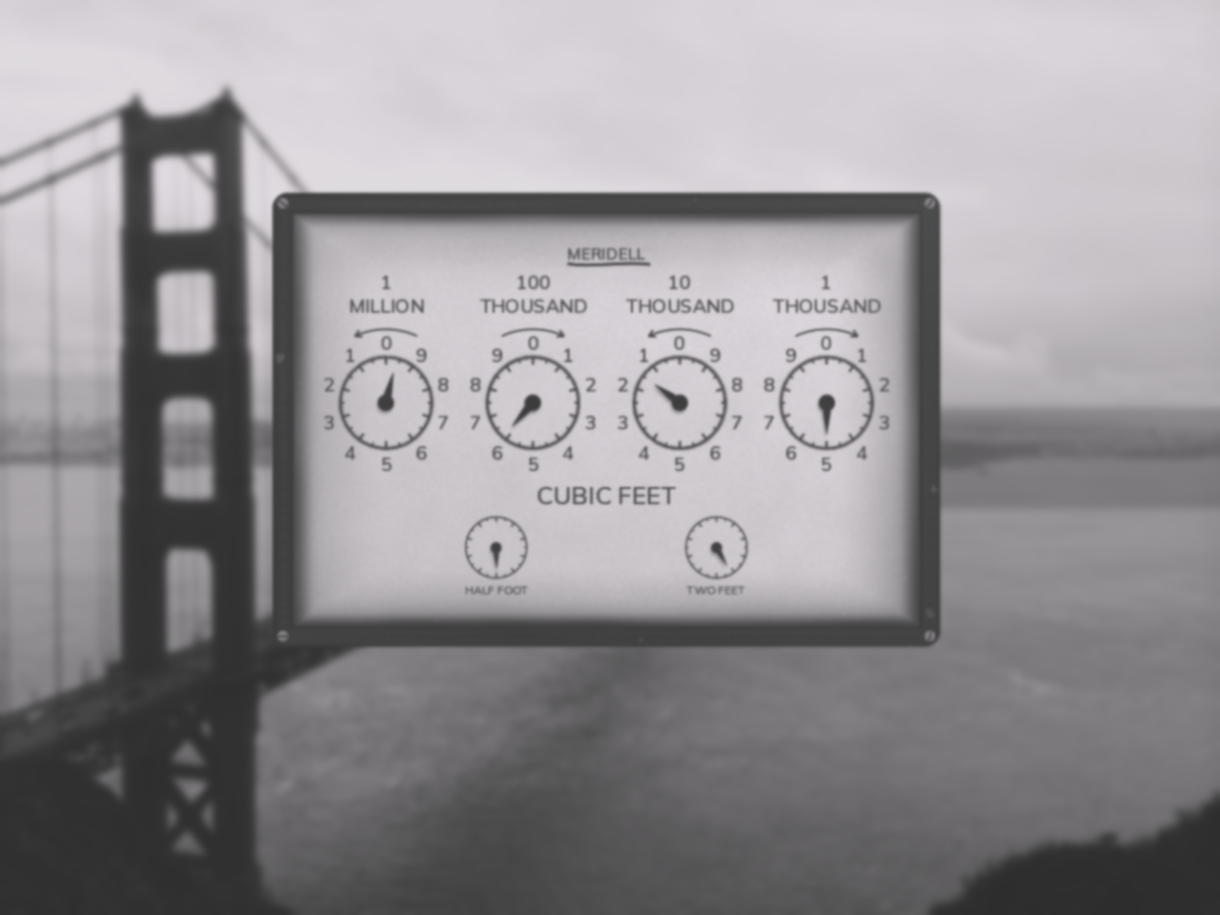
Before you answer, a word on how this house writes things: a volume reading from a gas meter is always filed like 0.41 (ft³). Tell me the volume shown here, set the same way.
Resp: 961500 (ft³)
